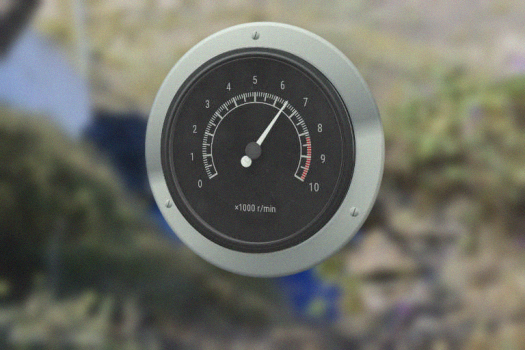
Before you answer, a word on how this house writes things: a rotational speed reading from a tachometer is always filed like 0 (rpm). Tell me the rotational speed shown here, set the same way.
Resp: 6500 (rpm)
